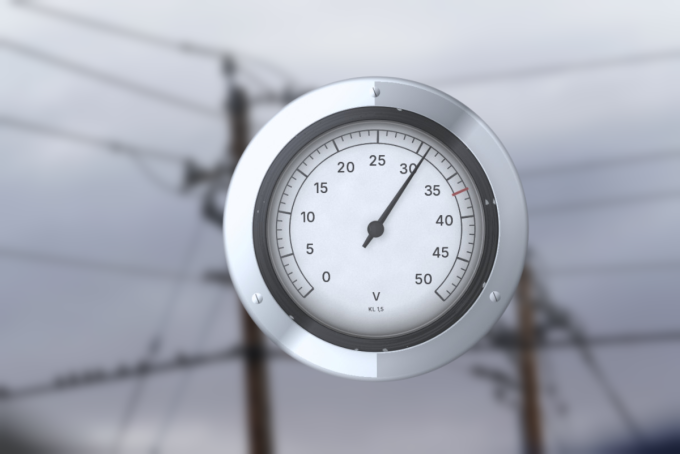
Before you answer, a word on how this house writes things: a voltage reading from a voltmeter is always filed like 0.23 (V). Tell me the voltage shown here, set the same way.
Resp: 31 (V)
